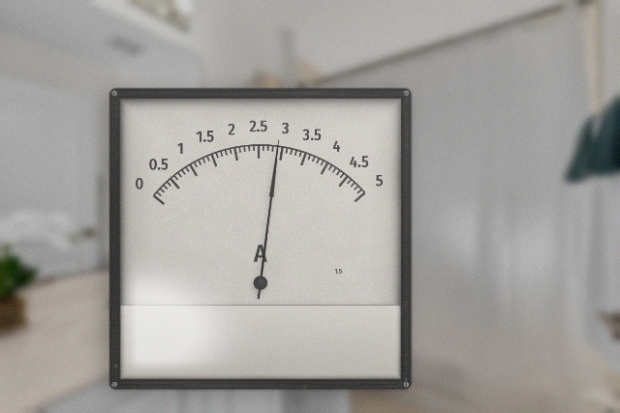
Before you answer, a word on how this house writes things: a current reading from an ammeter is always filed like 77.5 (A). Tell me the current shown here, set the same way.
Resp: 2.9 (A)
